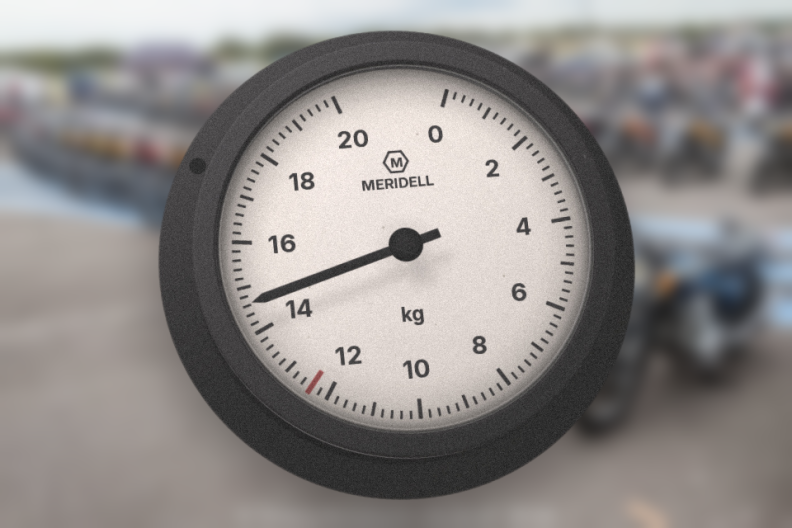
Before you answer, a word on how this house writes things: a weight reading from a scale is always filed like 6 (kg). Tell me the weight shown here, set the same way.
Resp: 14.6 (kg)
